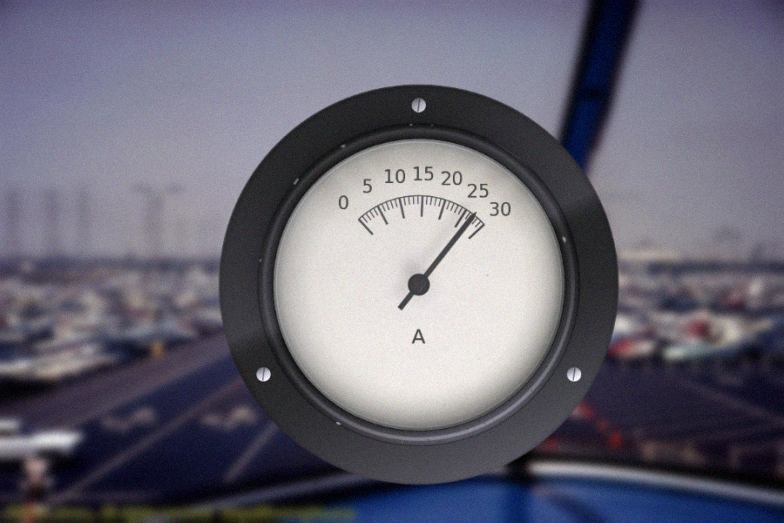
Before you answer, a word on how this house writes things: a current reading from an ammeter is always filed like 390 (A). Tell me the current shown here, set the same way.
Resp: 27 (A)
